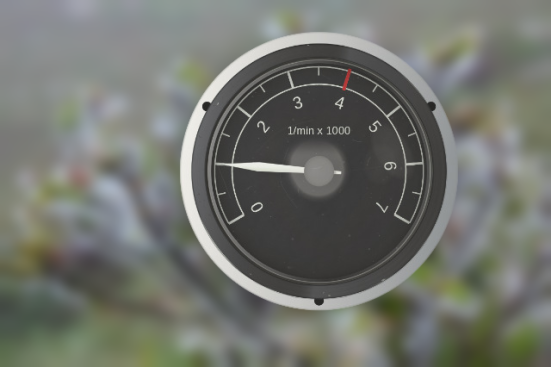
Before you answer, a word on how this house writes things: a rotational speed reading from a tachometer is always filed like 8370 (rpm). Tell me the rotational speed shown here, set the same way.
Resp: 1000 (rpm)
